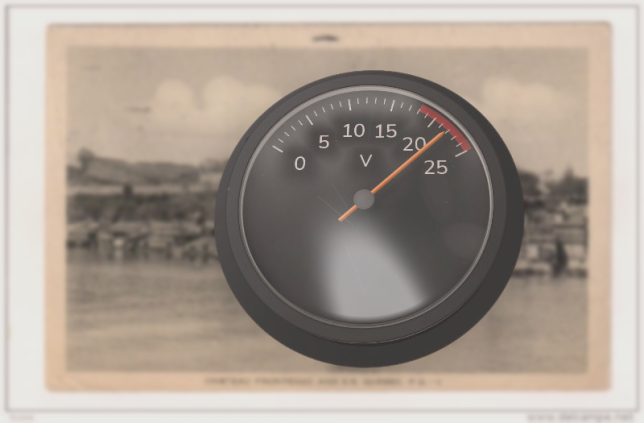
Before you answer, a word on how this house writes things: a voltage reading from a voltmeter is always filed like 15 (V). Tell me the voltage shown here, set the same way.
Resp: 22 (V)
